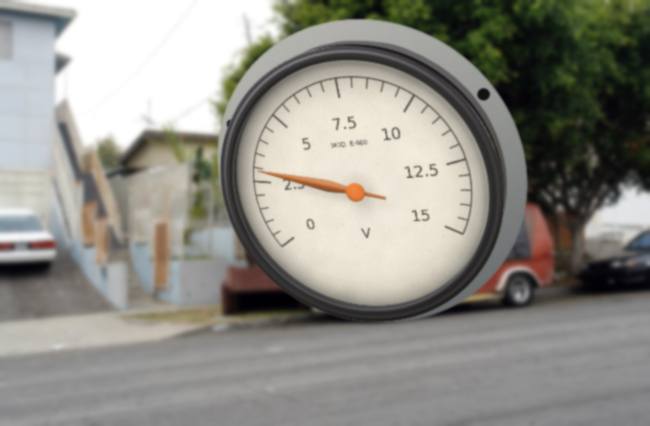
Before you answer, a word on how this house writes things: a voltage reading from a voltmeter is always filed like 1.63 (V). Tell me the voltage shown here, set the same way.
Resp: 3 (V)
